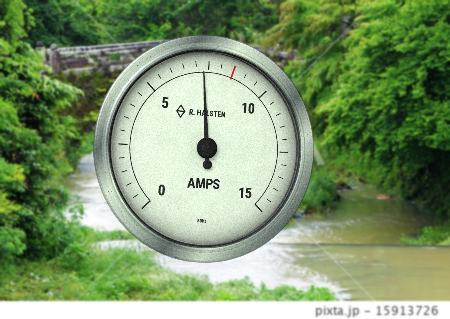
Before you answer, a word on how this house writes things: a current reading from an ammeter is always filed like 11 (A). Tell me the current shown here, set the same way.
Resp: 7.25 (A)
